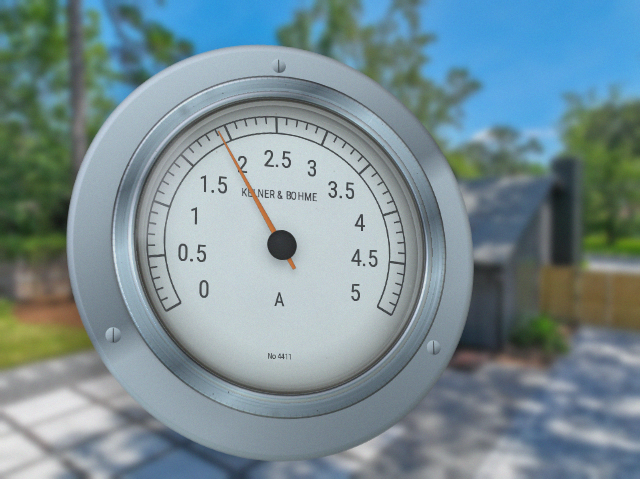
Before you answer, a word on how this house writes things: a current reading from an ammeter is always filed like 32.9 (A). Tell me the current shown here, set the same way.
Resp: 1.9 (A)
